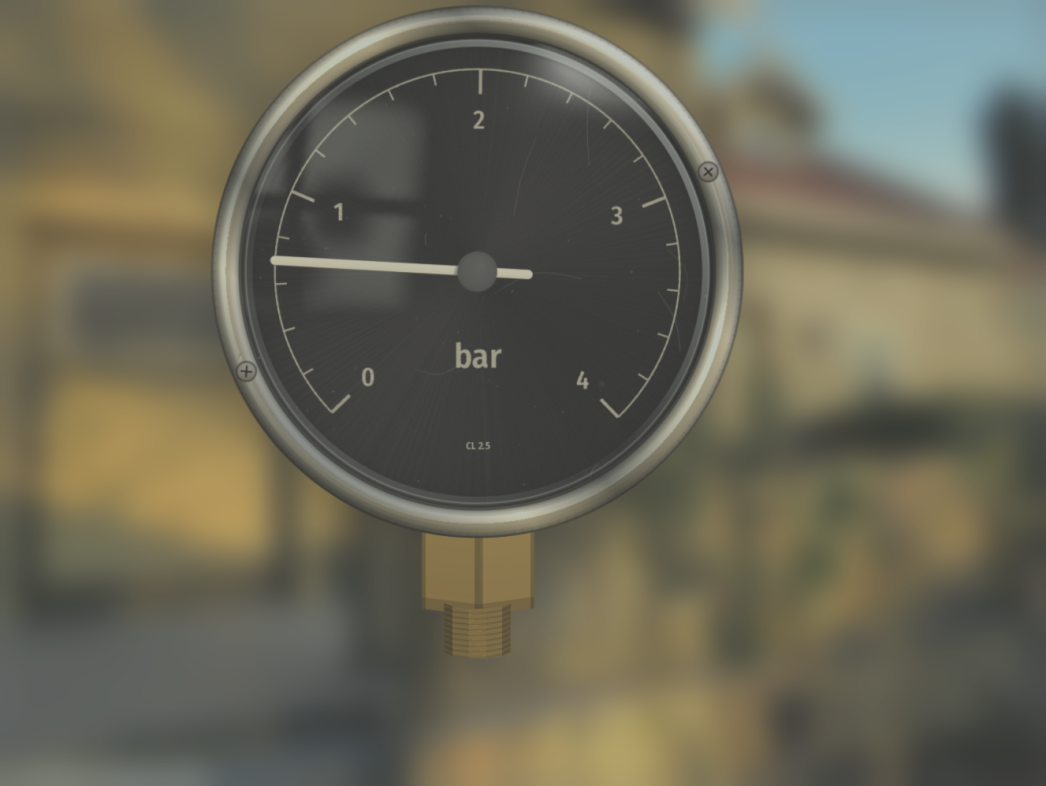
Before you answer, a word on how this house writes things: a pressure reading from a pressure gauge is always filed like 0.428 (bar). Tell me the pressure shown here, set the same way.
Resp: 0.7 (bar)
